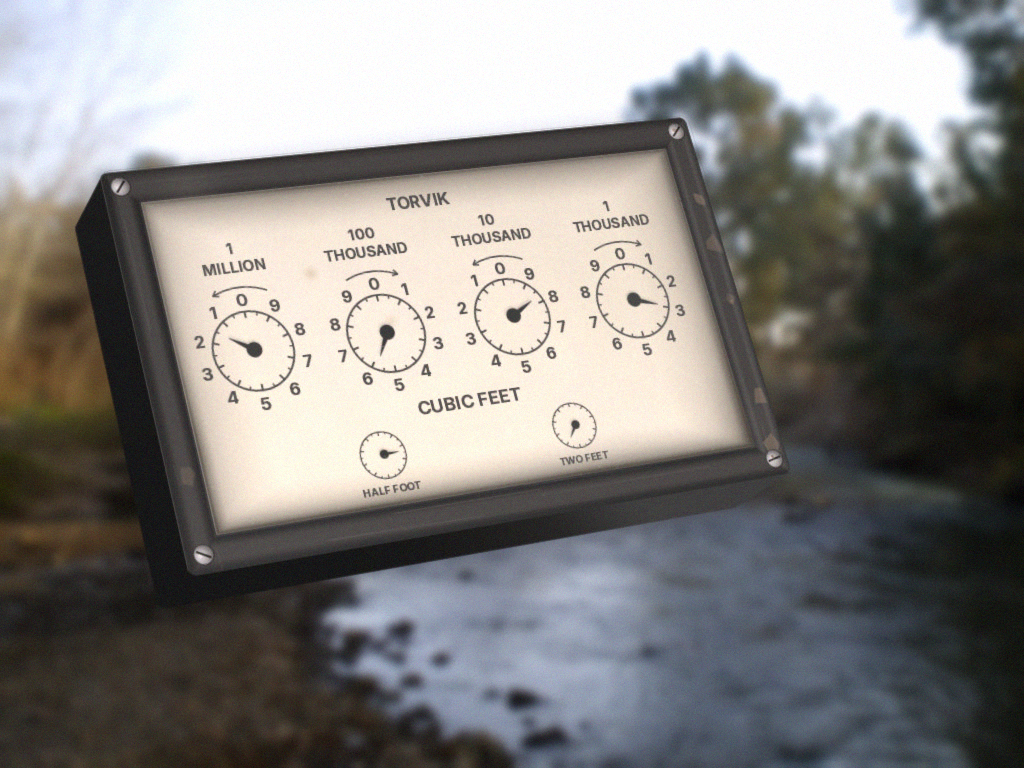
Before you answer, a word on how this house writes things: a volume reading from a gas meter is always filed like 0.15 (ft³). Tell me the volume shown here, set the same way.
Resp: 158300 (ft³)
